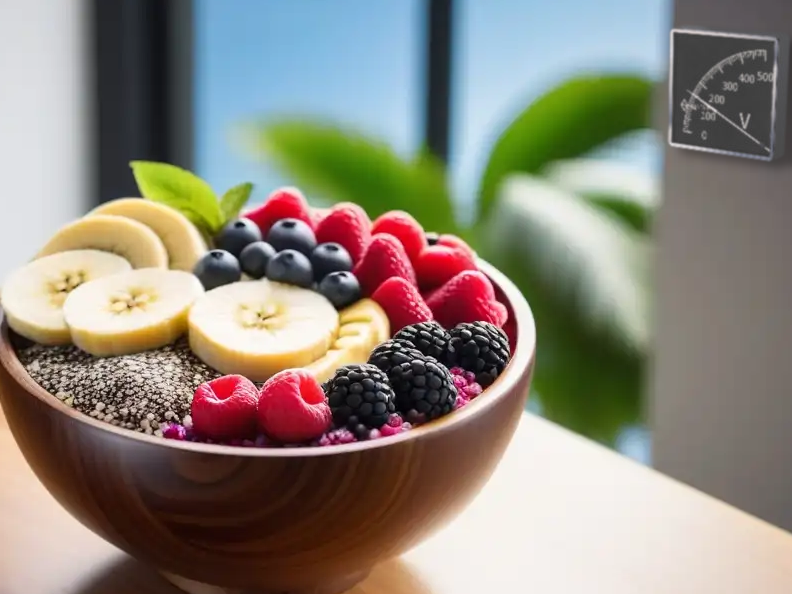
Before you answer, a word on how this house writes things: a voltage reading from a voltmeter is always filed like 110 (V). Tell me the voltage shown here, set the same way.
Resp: 150 (V)
